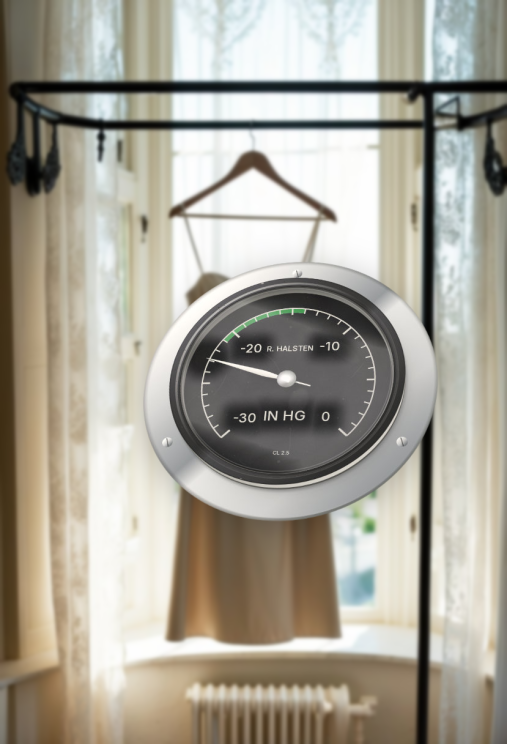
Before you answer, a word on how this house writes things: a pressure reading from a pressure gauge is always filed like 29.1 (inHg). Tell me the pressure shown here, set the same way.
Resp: -23 (inHg)
